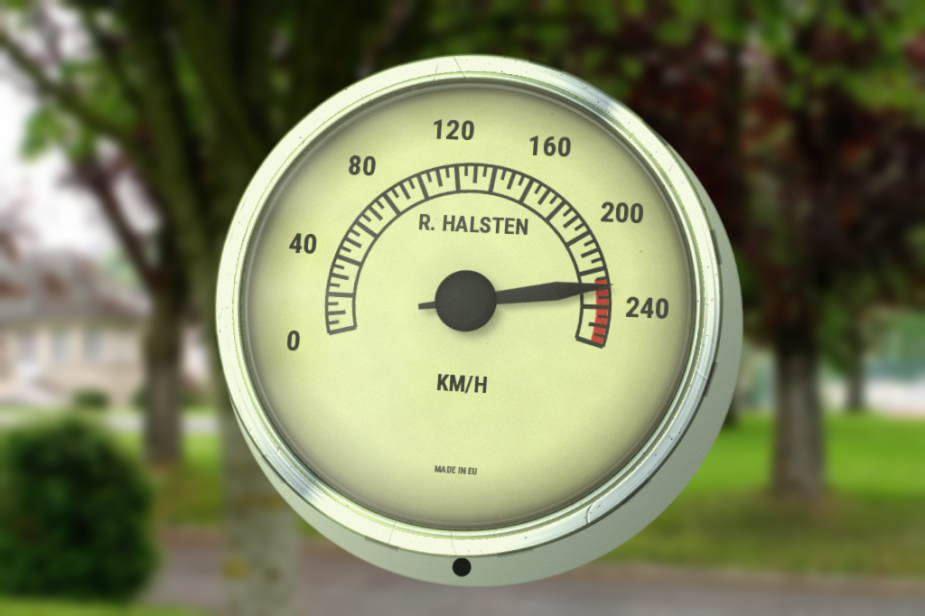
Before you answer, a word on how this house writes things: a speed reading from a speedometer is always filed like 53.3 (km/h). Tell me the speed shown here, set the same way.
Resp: 230 (km/h)
